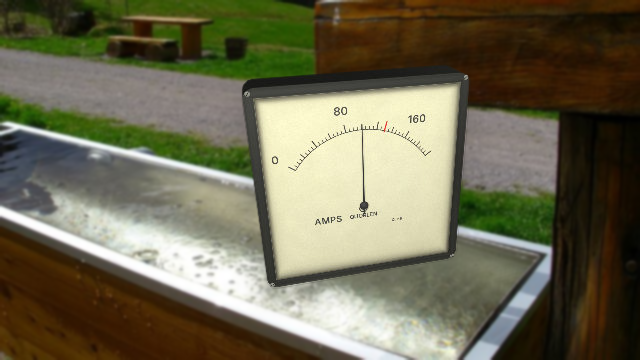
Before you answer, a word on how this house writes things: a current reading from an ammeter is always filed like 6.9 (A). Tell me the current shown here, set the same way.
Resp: 100 (A)
